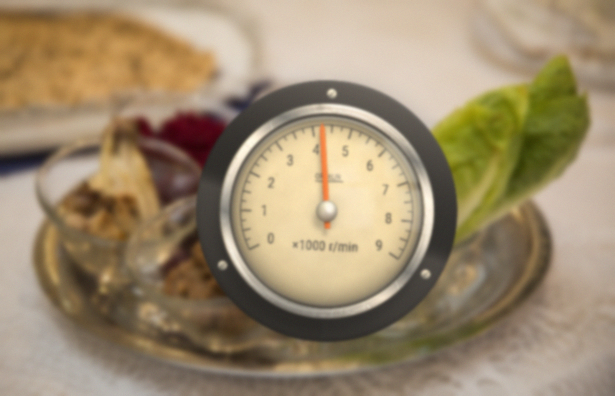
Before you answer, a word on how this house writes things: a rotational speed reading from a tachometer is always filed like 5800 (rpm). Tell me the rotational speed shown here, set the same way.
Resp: 4250 (rpm)
